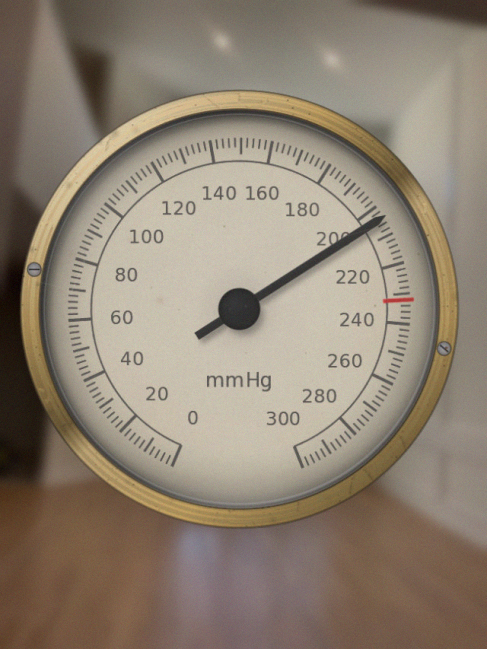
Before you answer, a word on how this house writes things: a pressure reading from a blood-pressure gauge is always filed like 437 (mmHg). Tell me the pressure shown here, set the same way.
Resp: 204 (mmHg)
